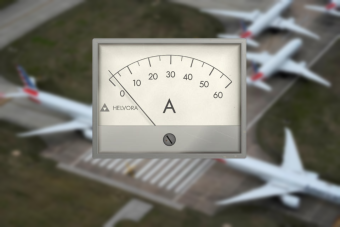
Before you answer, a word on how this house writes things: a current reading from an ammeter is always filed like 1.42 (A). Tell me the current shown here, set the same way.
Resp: 2.5 (A)
